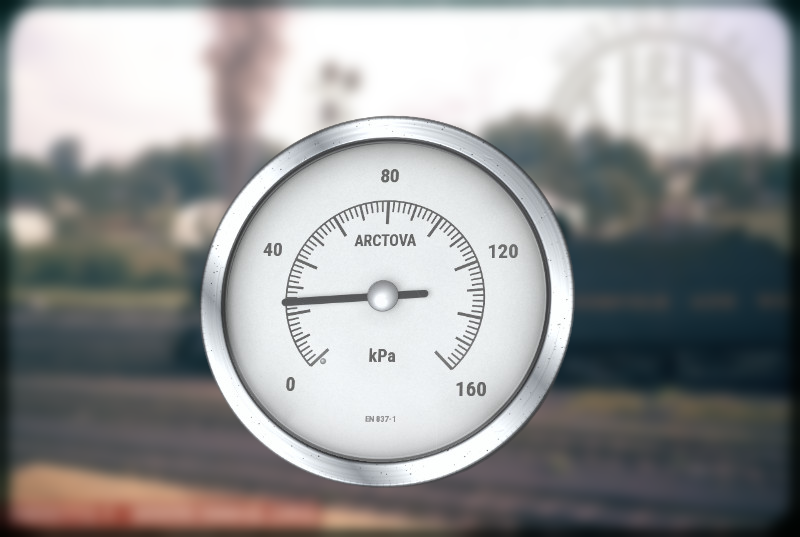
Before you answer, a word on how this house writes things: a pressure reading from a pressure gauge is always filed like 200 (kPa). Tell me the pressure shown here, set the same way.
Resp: 24 (kPa)
